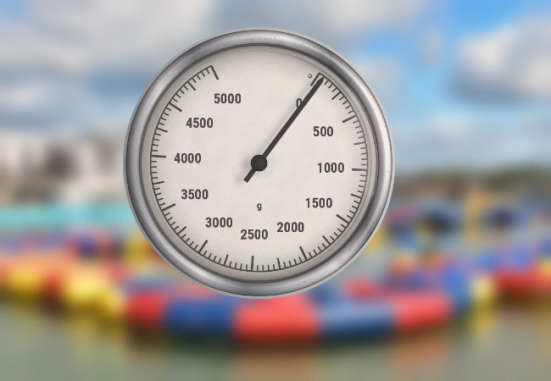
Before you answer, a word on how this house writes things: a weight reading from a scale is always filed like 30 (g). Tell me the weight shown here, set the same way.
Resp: 50 (g)
